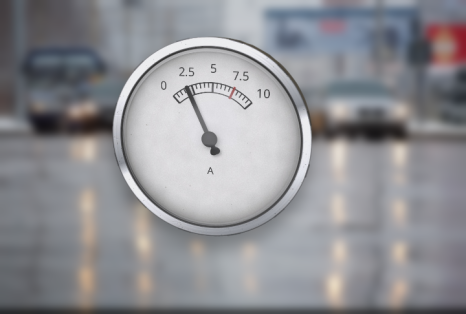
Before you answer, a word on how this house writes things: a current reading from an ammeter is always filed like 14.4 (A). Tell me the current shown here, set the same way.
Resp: 2 (A)
